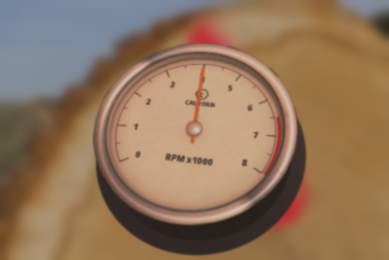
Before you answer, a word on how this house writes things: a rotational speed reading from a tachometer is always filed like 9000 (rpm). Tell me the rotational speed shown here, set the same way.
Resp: 4000 (rpm)
